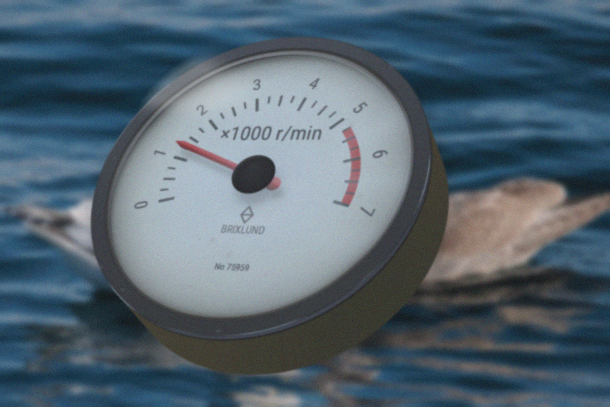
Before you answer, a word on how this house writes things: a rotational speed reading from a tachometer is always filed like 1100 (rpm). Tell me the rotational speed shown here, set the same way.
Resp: 1250 (rpm)
